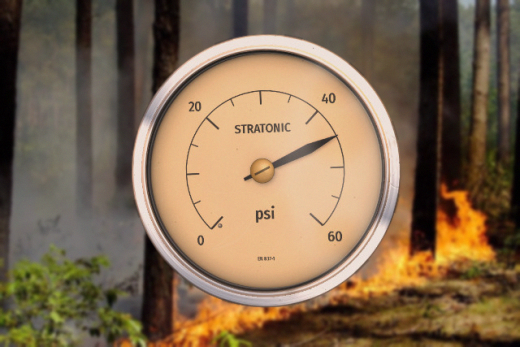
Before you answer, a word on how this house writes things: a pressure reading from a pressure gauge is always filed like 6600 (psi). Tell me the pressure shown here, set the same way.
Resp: 45 (psi)
